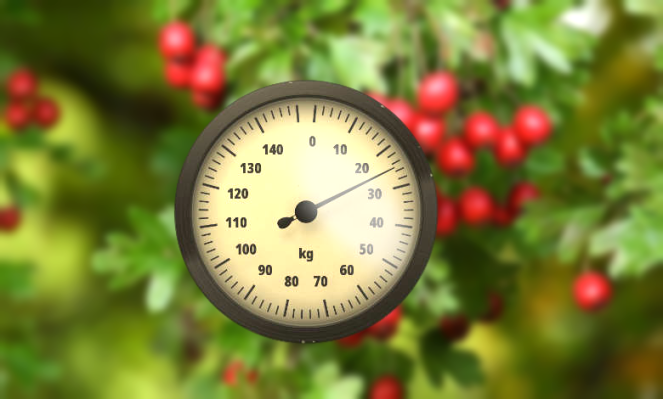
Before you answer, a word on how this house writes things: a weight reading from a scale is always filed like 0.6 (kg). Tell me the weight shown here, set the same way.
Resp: 25 (kg)
